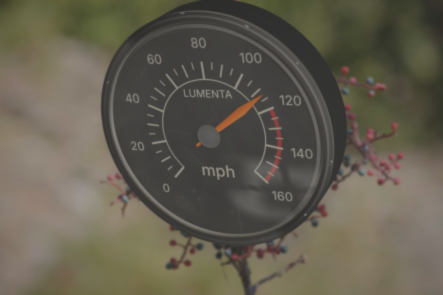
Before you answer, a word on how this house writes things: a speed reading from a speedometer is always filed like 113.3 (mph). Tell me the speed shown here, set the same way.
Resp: 112.5 (mph)
